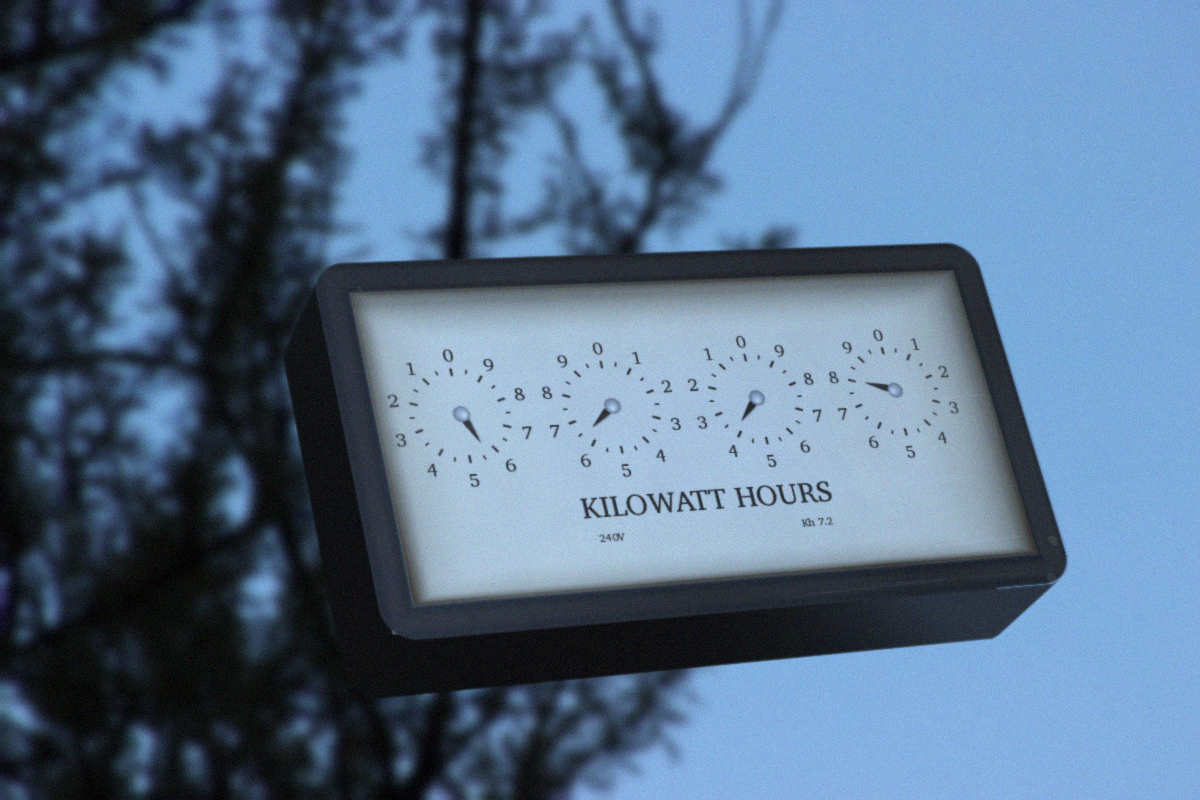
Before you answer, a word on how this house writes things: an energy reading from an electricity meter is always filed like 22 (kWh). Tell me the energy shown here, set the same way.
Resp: 5638 (kWh)
